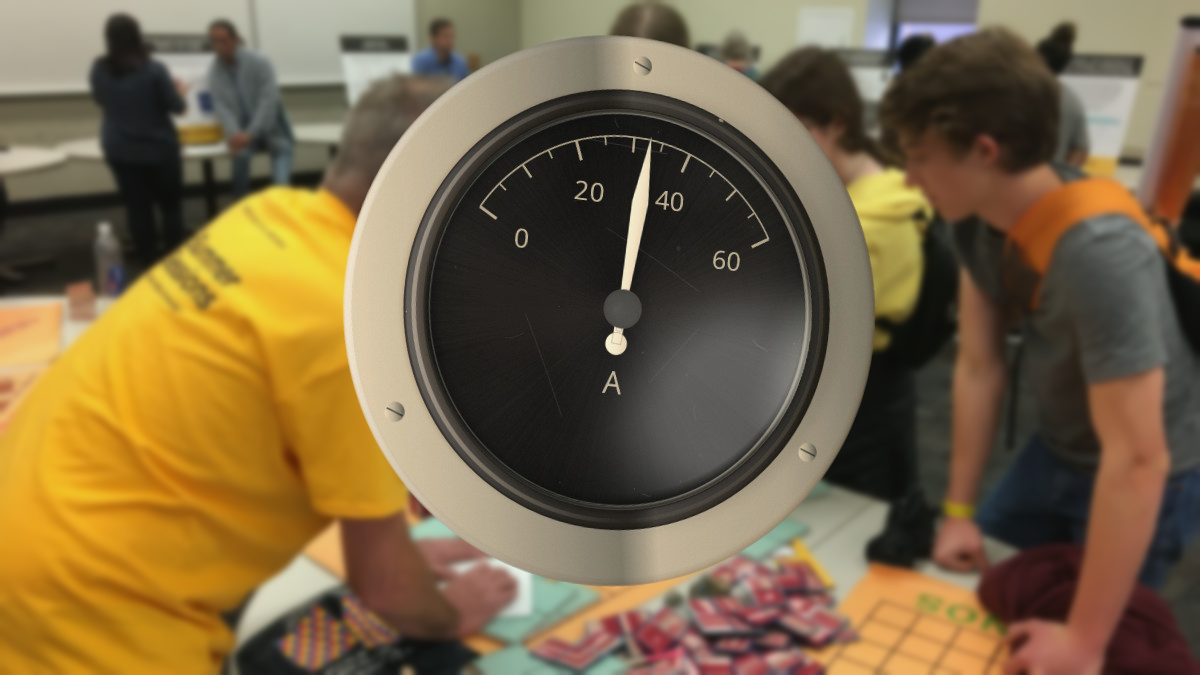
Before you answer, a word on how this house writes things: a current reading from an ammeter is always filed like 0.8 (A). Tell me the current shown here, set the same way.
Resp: 32.5 (A)
